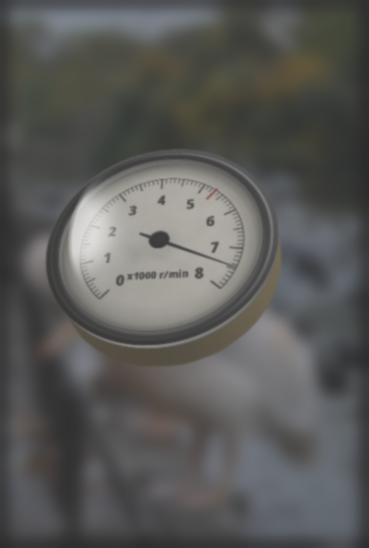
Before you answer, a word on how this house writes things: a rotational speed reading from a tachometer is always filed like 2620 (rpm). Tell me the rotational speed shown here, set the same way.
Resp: 7500 (rpm)
